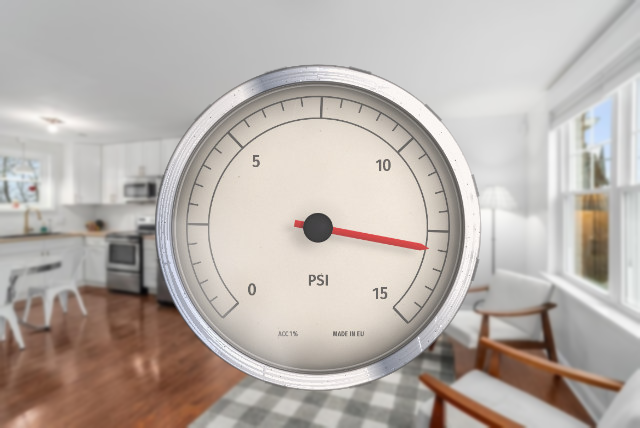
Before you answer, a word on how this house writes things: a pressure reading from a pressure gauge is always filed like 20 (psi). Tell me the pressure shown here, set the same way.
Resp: 13 (psi)
